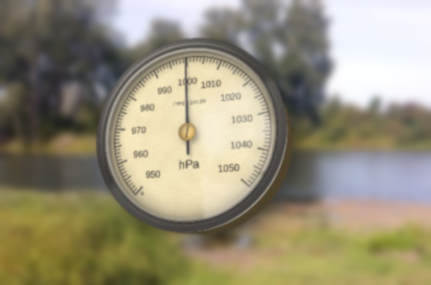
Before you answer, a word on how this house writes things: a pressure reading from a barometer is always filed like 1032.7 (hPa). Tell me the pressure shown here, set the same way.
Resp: 1000 (hPa)
